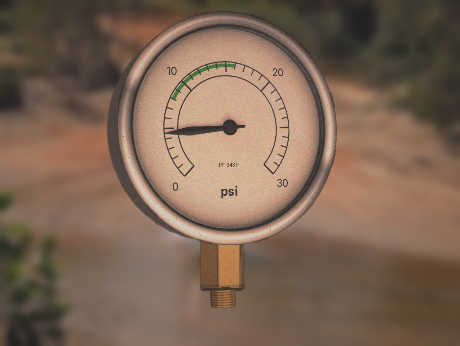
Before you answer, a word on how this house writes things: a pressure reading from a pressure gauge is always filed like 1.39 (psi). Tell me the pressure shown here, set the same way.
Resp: 4.5 (psi)
